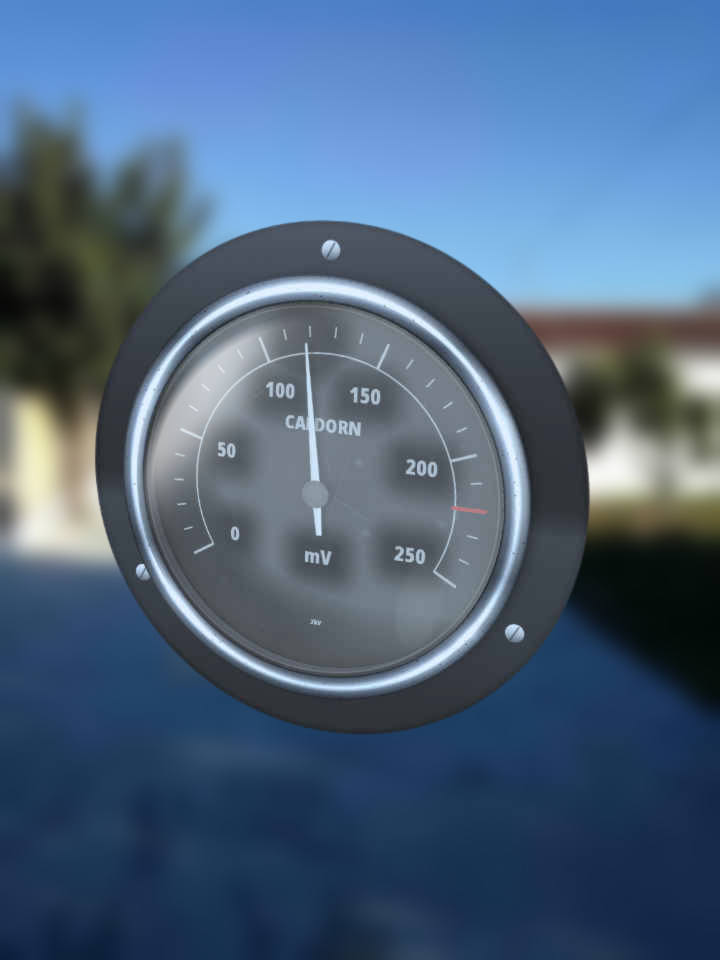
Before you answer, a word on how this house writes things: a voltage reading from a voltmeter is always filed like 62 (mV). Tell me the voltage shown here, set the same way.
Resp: 120 (mV)
